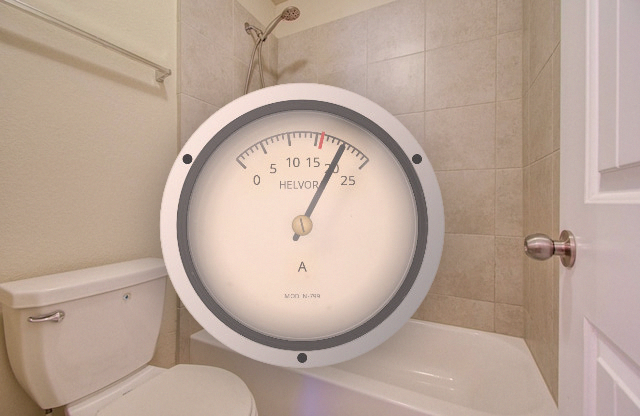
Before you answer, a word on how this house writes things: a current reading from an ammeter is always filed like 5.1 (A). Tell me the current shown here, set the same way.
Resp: 20 (A)
